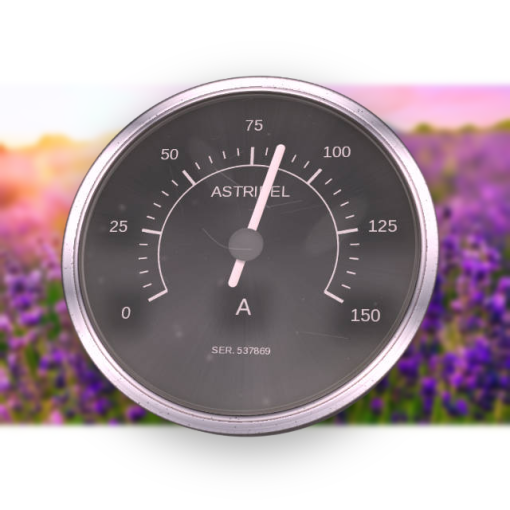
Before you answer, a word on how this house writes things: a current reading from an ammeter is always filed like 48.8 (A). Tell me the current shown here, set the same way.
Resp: 85 (A)
